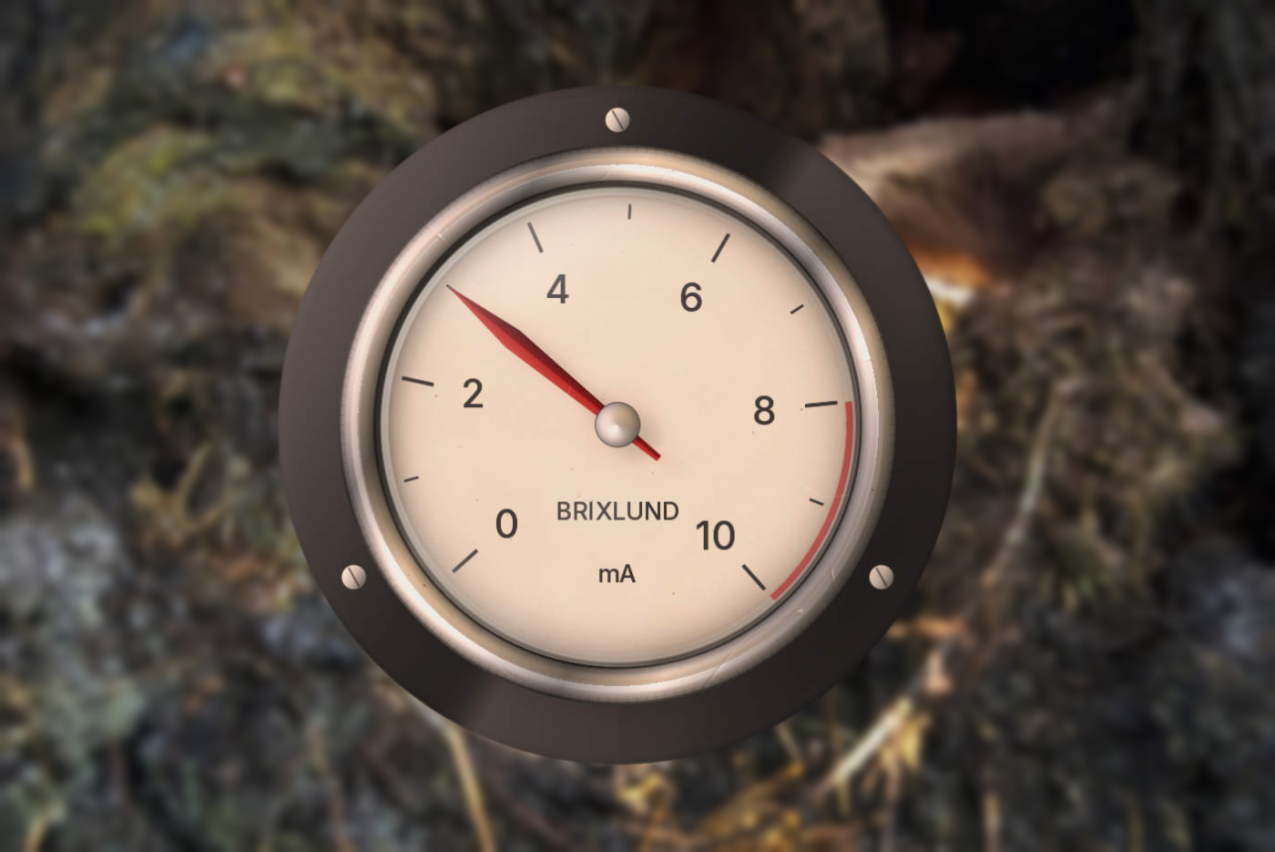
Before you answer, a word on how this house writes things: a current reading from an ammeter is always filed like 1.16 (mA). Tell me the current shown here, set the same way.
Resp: 3 (mA)
